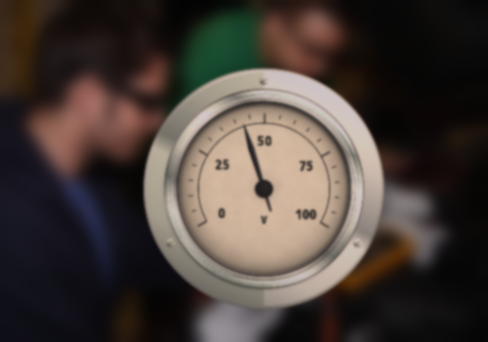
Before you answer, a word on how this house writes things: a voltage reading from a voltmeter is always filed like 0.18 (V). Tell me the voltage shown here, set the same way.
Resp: 42.5 (V)
